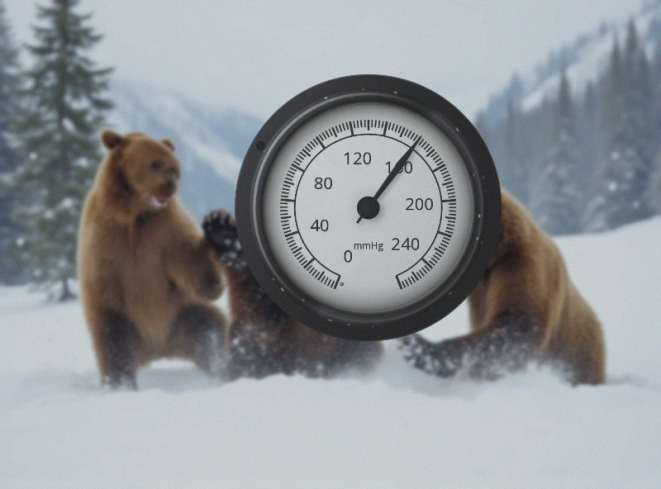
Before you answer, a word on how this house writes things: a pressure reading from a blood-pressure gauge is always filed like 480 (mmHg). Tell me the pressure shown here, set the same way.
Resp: 160 (mmHg)
